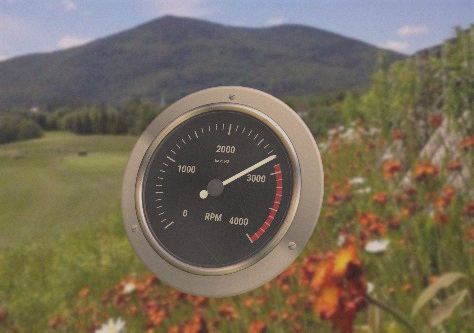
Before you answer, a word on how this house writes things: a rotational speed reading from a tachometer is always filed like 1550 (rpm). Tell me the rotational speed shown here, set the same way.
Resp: 2800 (rpm)
